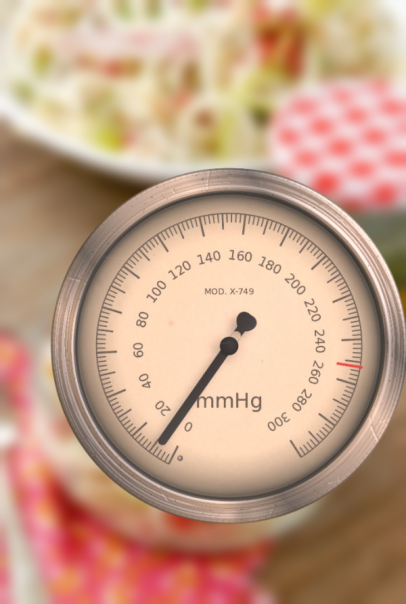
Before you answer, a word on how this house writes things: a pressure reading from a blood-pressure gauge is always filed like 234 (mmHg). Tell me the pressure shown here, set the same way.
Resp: 8 (mmHg)
